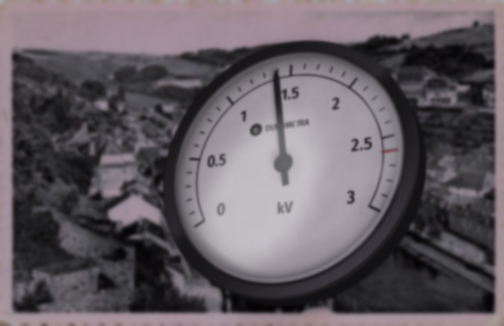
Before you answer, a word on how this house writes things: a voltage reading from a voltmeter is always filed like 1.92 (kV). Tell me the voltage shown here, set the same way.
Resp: 1.4 (kV)
